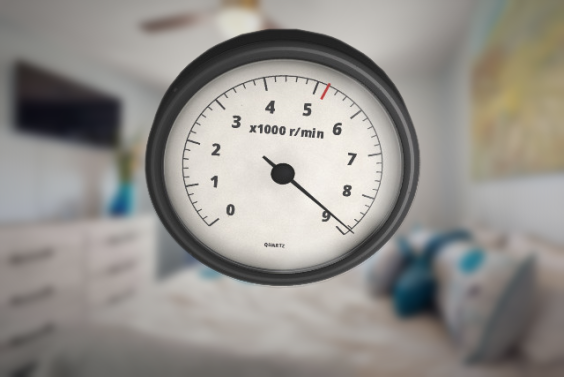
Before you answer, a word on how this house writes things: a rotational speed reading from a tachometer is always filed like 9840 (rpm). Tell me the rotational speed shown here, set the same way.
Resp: 8800 (rpm)
